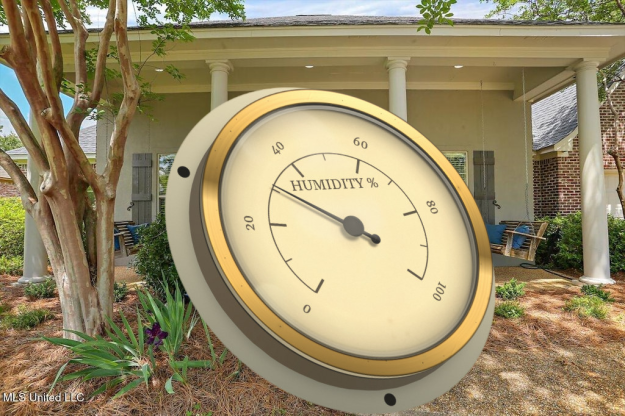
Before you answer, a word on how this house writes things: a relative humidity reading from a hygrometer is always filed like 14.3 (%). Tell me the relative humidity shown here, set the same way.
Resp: 30 (%)
